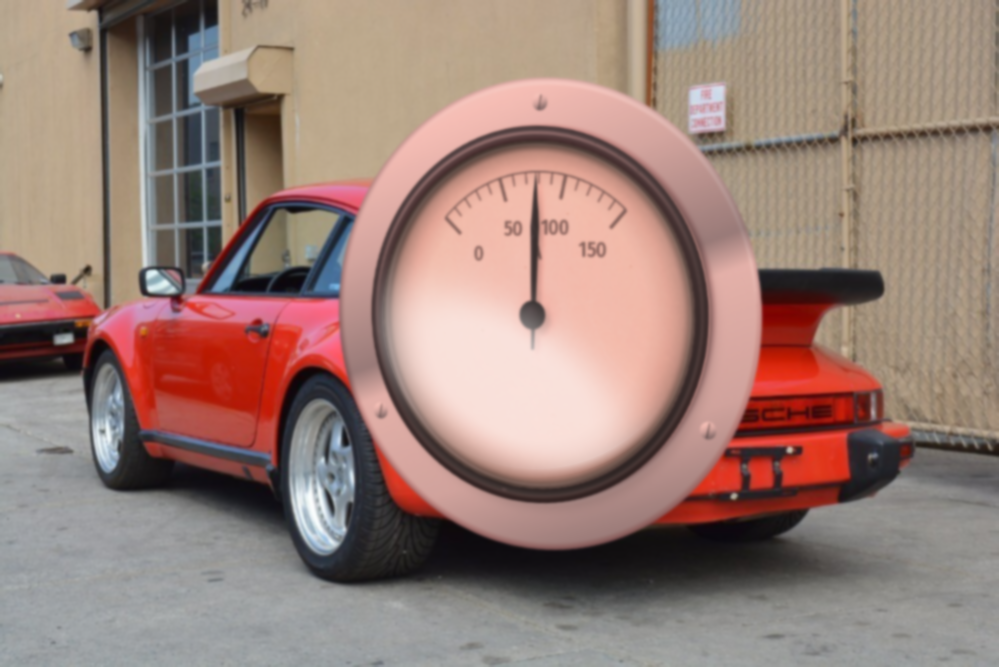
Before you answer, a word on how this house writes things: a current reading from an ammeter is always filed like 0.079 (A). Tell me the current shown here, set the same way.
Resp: 80 (A)
